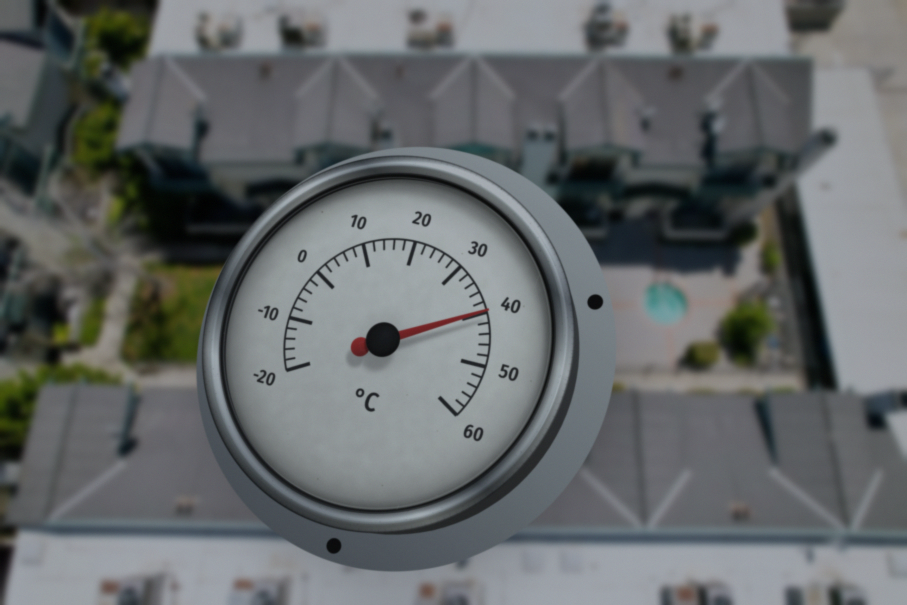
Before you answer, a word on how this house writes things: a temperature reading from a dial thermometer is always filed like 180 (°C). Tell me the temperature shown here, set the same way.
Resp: 40 (°C)
